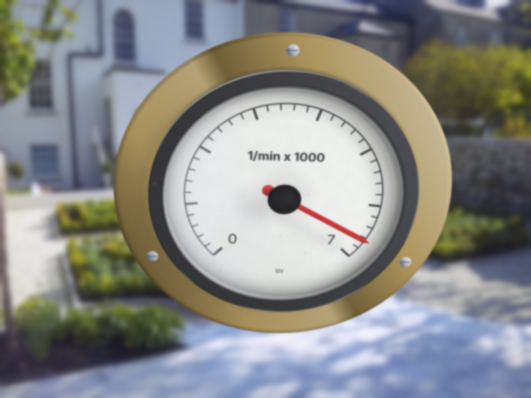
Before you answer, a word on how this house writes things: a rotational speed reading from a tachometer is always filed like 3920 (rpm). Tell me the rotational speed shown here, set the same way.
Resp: 6600 (rpm)
